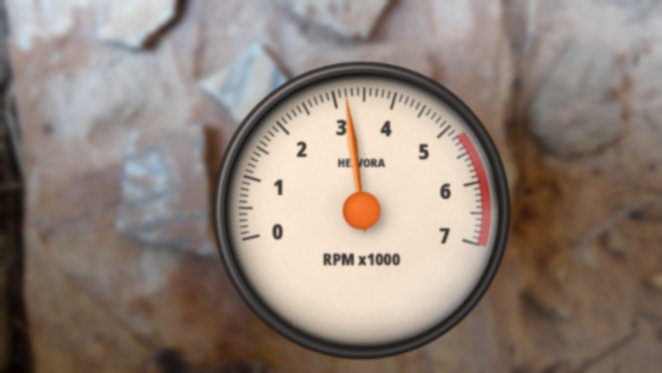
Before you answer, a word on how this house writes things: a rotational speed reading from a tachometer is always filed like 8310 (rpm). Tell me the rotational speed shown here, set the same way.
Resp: 3200 (rpm)
